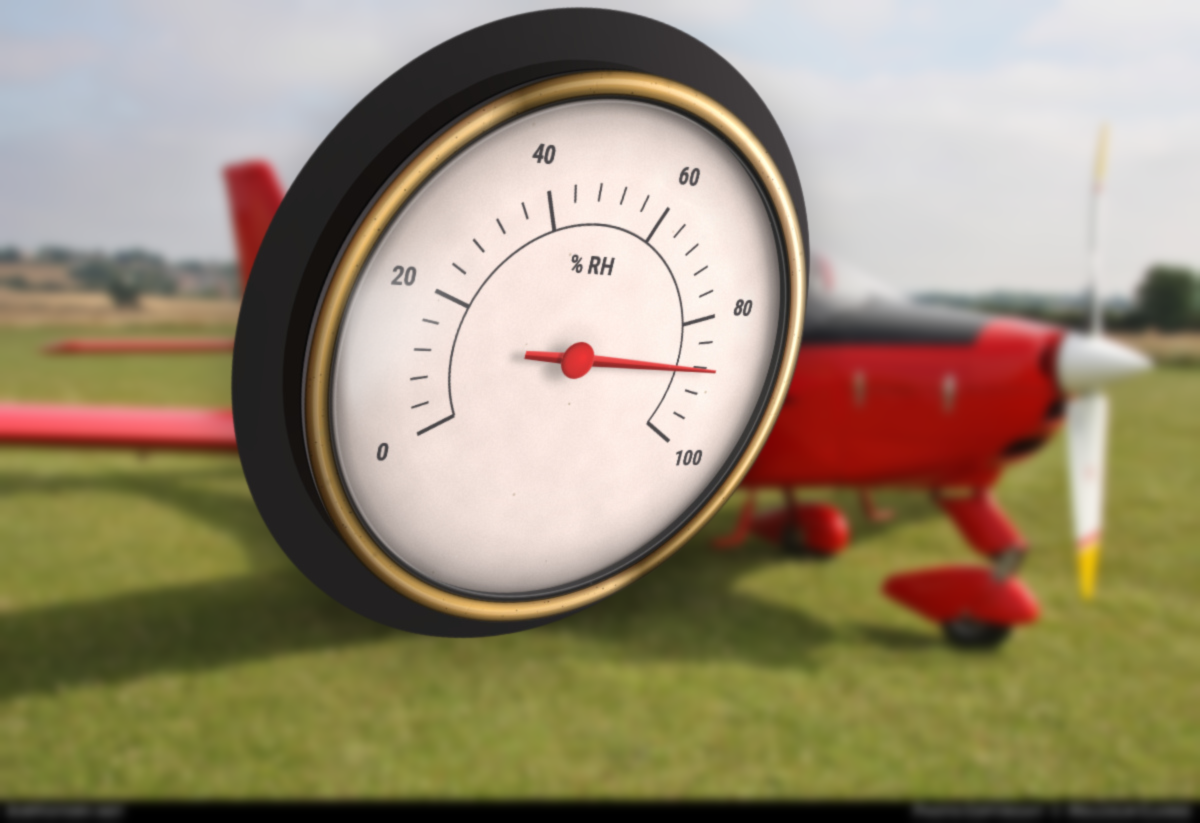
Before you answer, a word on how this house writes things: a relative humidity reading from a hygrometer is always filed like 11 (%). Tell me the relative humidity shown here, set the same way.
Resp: 88 (%)
